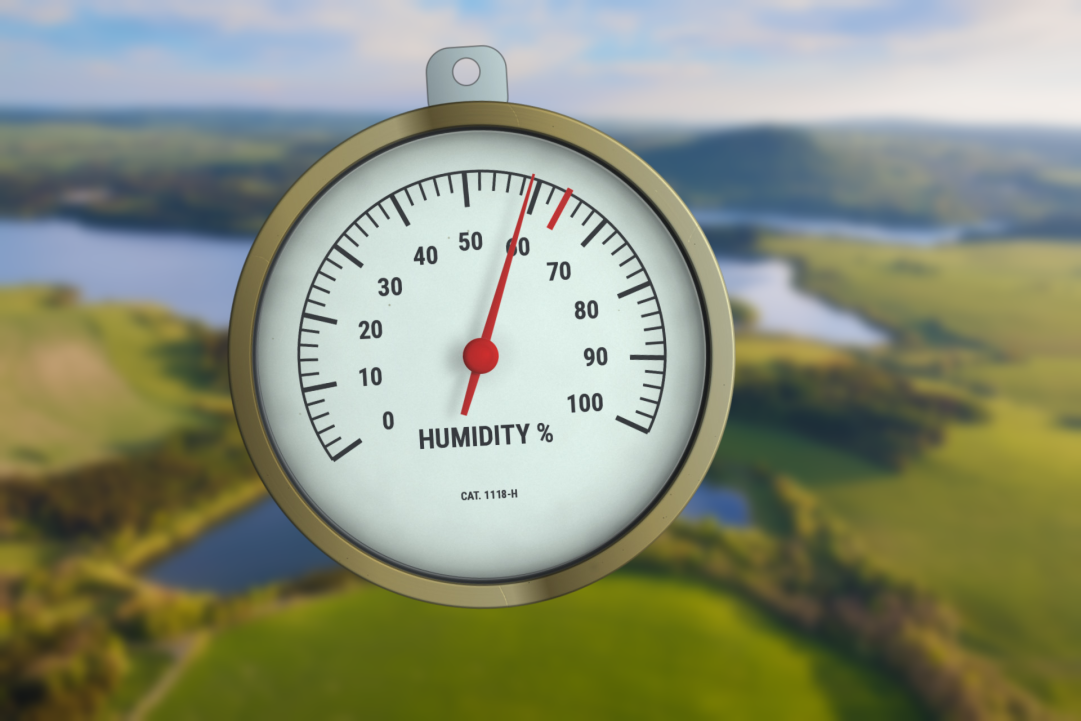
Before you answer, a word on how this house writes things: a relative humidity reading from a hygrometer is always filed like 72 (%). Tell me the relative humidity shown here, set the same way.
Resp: 59 (%)
